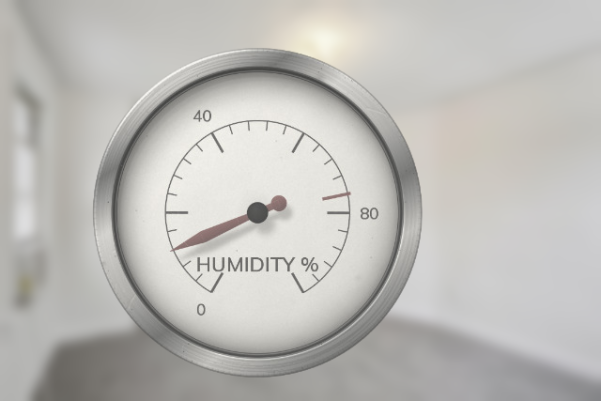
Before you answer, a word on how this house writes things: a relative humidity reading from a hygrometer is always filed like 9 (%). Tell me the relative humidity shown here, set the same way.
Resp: 12 (%)
